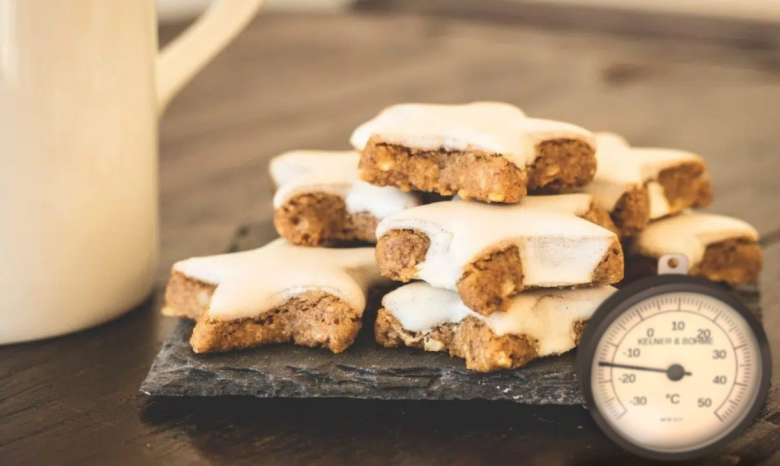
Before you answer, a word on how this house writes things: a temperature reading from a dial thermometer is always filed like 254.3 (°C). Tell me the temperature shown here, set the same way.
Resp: -15 (°C)
